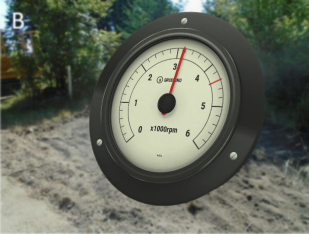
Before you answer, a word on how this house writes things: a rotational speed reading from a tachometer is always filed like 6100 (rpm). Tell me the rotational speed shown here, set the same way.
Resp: 3200 (rpm)
